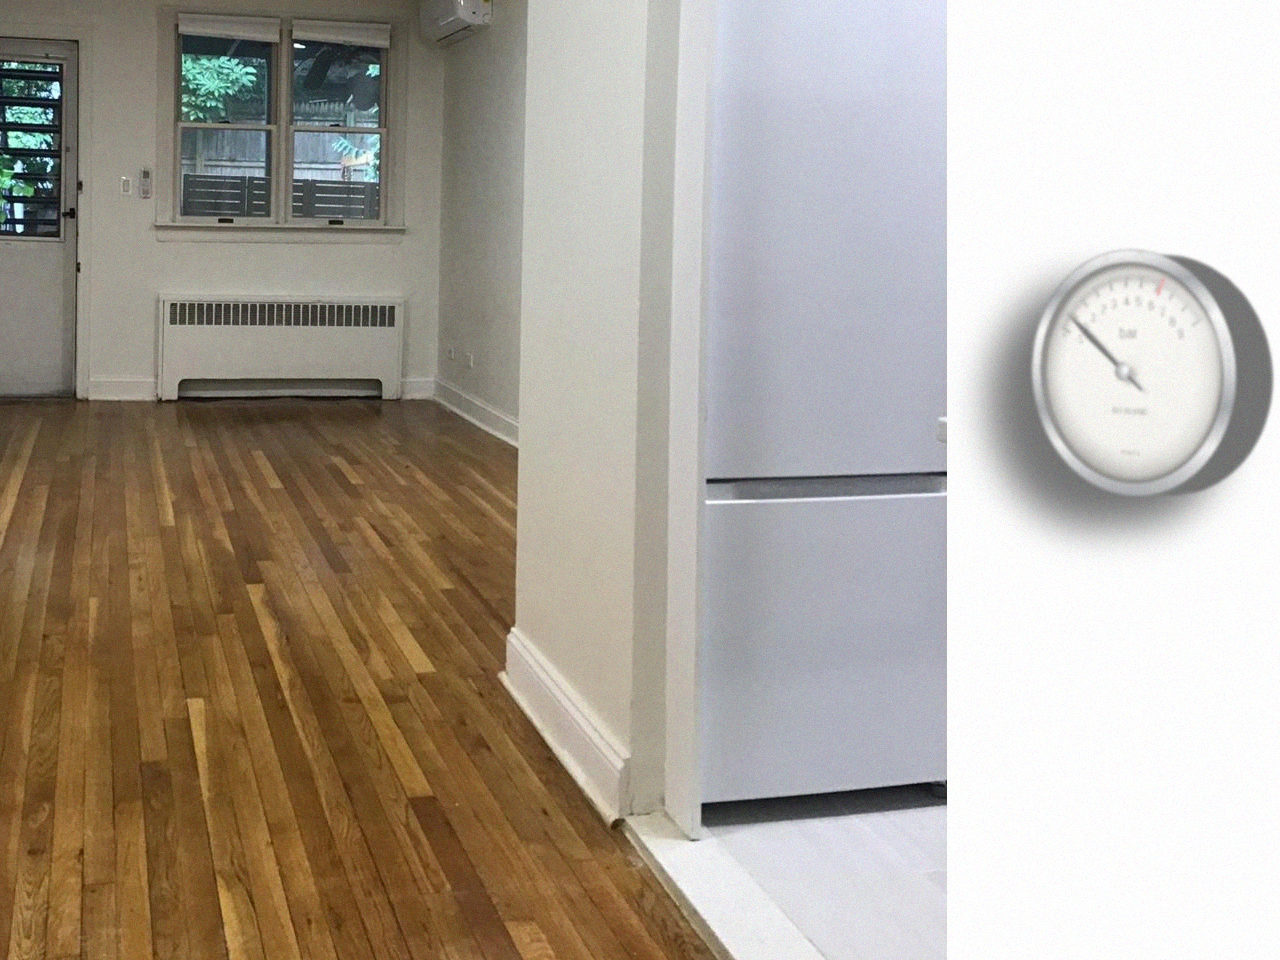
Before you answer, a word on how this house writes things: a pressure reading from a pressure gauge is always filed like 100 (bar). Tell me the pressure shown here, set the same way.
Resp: 0 (bar)
